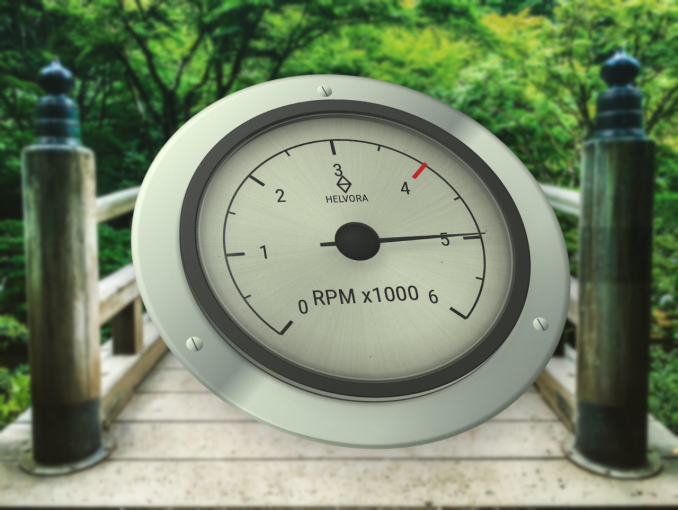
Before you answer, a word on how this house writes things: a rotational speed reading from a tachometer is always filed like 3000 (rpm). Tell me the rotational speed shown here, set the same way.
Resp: 5000 (rpm)
